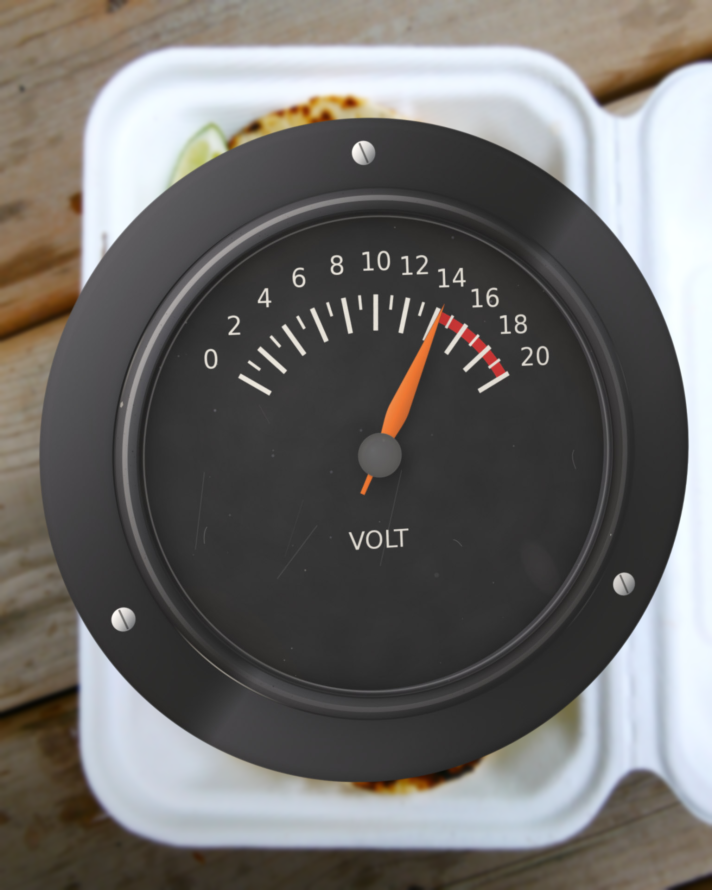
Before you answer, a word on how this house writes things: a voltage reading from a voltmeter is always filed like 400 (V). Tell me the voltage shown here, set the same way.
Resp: 14 (V)
